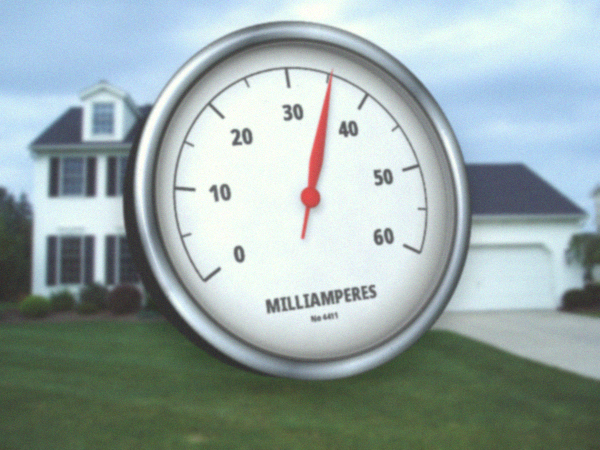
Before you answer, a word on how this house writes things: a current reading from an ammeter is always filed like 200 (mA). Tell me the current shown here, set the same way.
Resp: 35 (mA)
